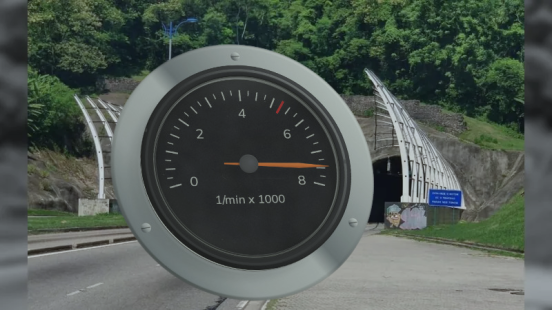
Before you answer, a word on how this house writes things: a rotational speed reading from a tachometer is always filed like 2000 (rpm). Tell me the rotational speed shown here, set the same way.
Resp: 7500 (rpm)
